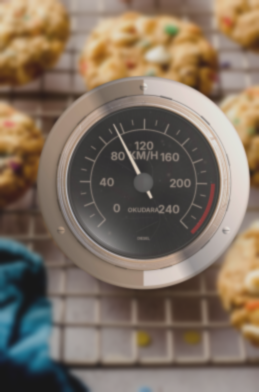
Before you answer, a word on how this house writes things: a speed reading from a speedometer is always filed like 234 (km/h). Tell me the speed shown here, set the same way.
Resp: 95 (km/h)
